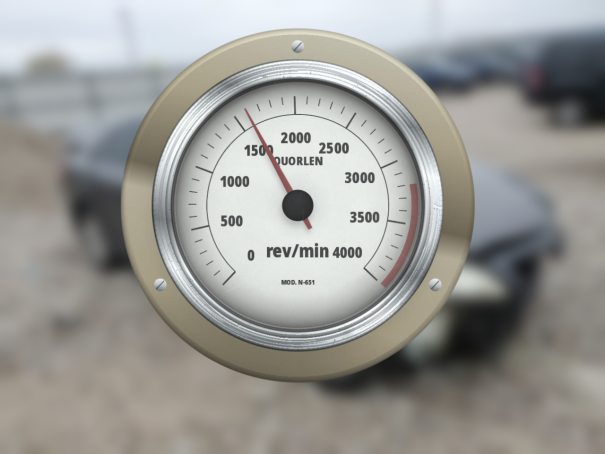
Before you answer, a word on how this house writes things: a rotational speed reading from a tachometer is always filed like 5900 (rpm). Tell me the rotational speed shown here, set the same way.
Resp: 1600 (rpm)
